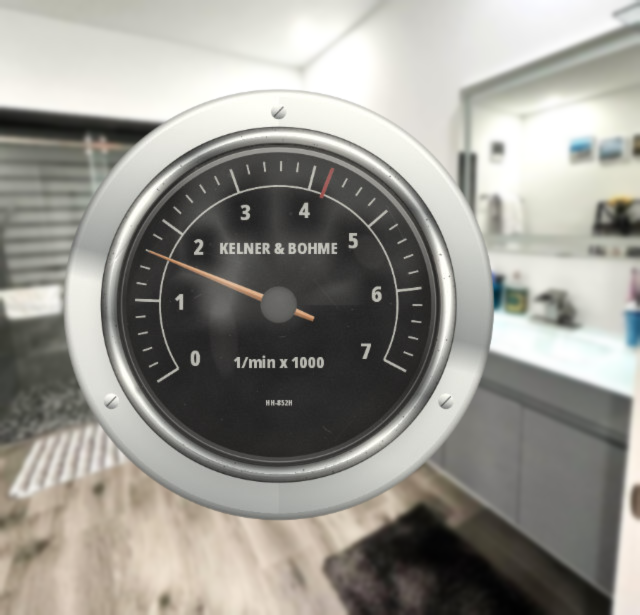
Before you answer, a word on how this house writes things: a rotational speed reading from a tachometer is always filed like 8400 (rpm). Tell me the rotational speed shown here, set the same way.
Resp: 1600 (rpm)
